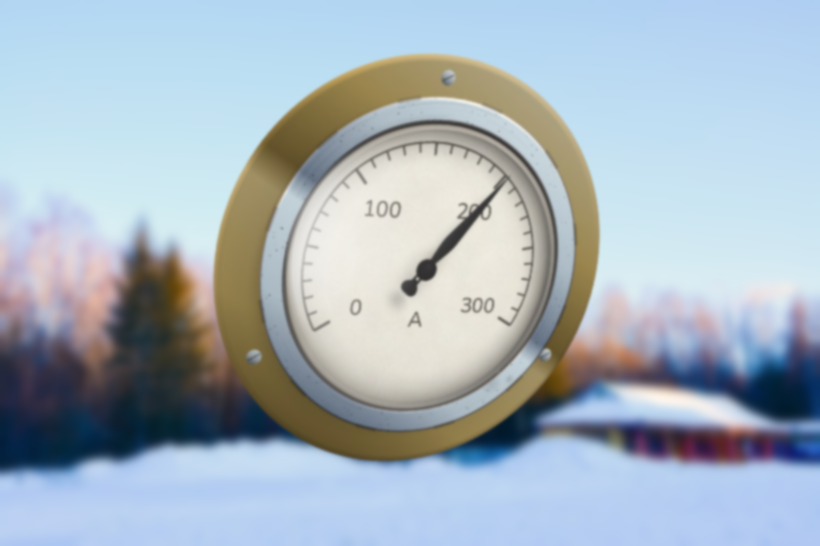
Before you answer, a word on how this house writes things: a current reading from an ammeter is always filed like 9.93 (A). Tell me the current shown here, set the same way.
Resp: 200 (A)
